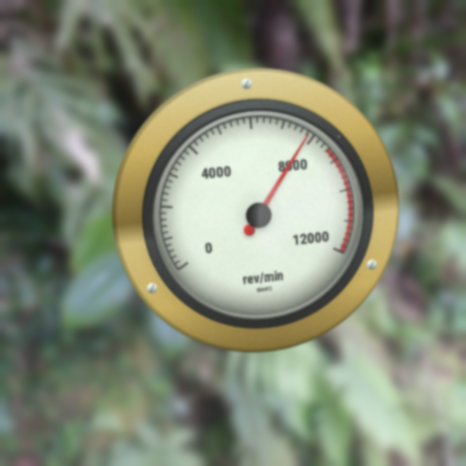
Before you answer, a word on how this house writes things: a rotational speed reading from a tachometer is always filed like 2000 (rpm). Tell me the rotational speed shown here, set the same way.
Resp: 7800 (rpm)
